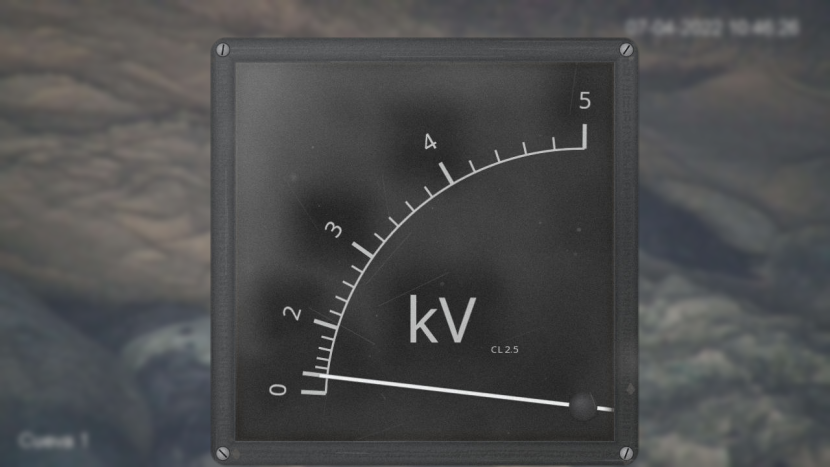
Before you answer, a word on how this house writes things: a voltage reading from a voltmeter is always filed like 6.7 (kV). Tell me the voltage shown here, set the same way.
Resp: 1 (kV)
